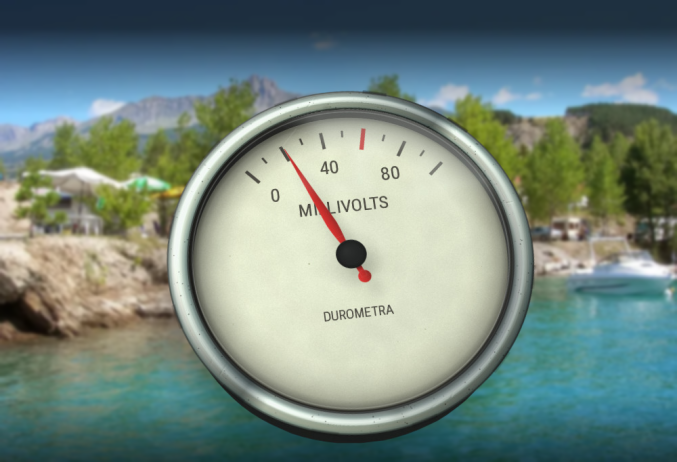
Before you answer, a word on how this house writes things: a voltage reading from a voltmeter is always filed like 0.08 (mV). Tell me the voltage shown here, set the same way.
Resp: 20 (mV)
